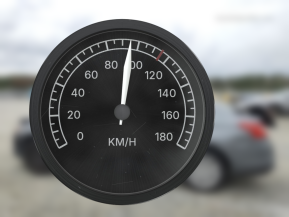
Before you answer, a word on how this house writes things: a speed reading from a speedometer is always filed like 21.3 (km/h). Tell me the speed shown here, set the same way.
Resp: 95 (km/h)
